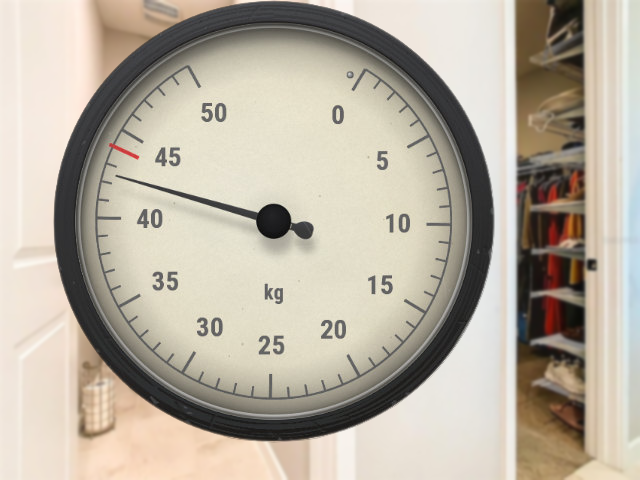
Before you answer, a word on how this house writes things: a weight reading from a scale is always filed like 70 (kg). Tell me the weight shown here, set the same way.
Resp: 42.5 (kg)
